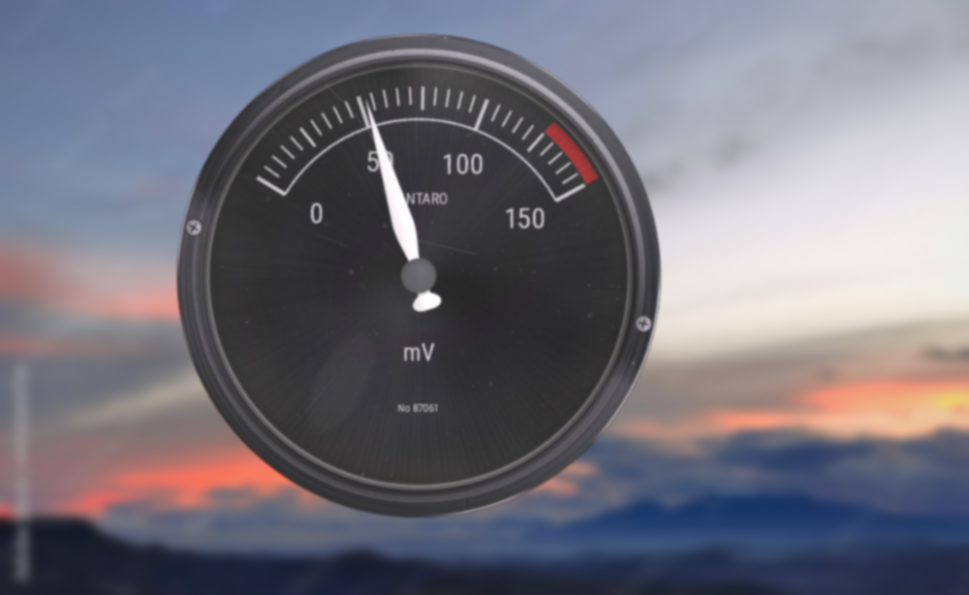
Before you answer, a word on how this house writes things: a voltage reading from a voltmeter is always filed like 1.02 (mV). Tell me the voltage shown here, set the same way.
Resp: 52.5 (mV)
